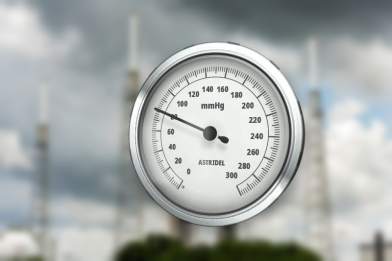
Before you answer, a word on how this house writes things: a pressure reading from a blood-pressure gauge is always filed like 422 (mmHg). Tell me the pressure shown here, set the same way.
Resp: 80 (mmHg)
